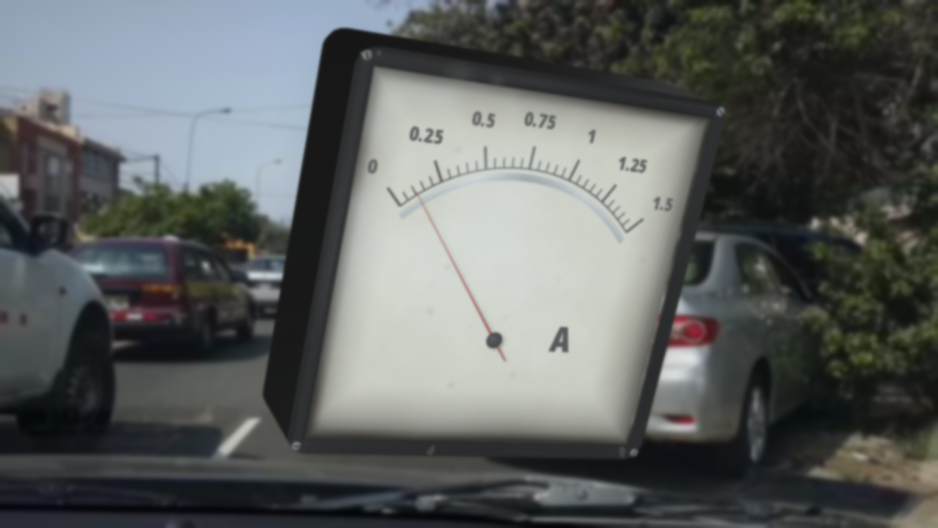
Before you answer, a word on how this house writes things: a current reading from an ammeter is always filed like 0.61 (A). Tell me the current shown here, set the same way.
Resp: 0.1 (A)
